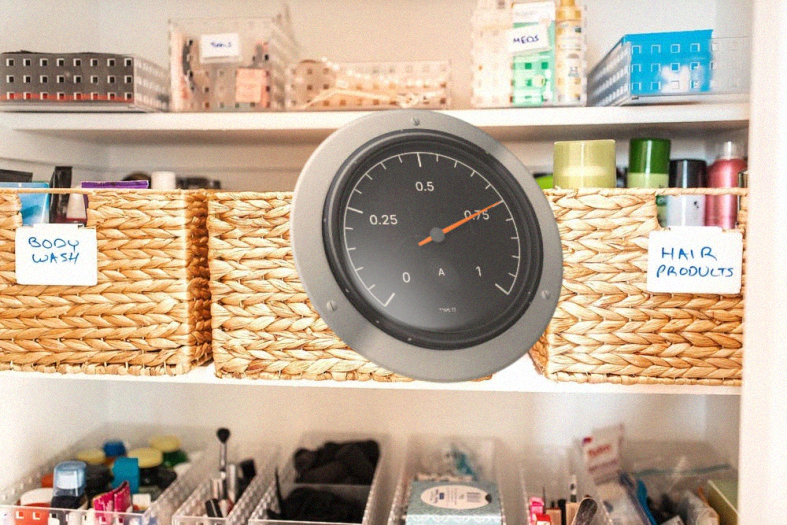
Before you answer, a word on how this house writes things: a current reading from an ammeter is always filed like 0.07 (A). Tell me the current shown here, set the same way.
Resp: 0.75 (A)
